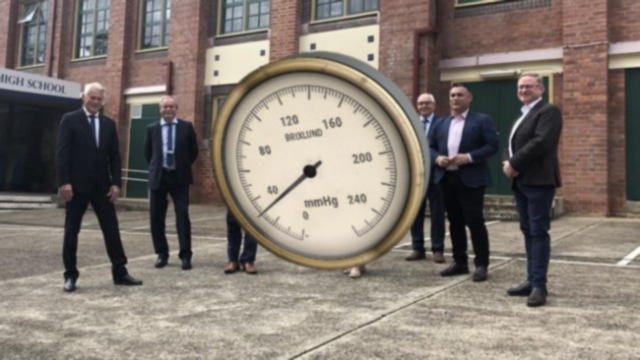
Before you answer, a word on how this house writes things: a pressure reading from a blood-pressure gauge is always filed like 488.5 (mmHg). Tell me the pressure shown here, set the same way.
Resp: 30 (mmHg)
